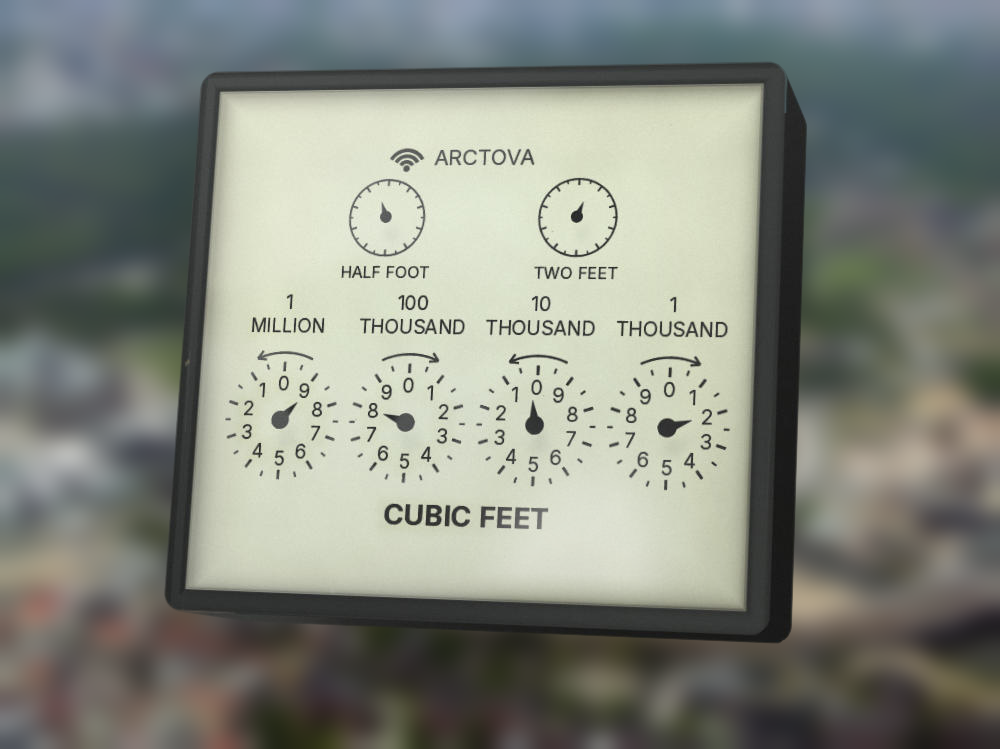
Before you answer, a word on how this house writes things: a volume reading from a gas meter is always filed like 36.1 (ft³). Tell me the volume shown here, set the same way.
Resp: 880200 (ft³)
